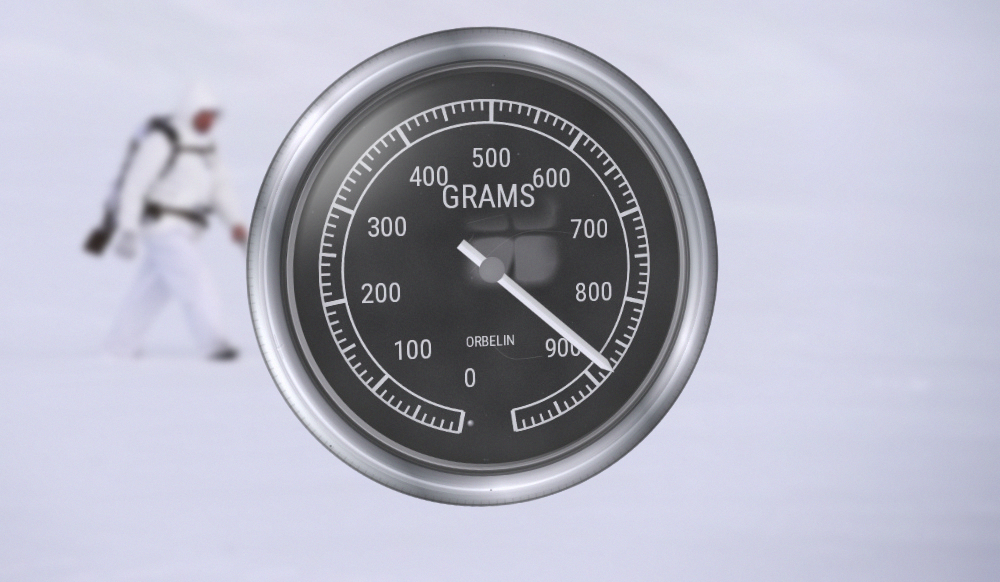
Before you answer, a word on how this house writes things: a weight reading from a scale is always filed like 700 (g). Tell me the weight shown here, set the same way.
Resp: 880 (g)
